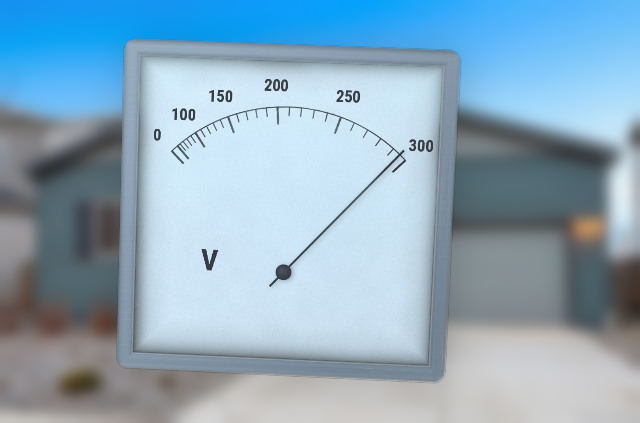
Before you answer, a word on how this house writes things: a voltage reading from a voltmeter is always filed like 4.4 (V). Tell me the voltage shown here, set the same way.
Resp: 295 (V)
